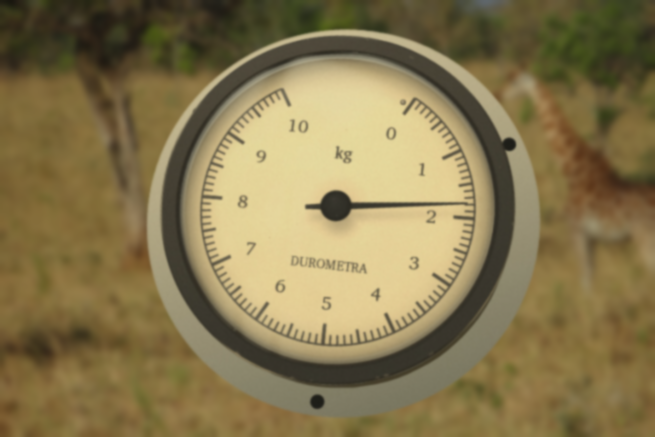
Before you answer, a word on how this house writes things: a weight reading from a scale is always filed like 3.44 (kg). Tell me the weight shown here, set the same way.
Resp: 1.8 (kg)
